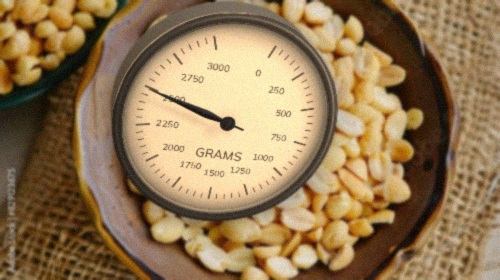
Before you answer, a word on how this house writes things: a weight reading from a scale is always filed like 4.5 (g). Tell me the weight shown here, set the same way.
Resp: 2500 (g)
